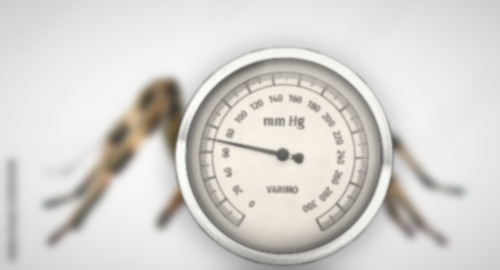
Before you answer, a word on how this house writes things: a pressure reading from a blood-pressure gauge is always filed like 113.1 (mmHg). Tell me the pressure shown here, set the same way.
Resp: 70 (mmHg)
